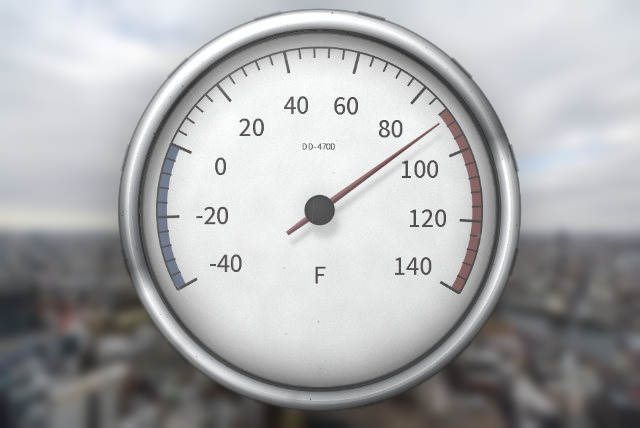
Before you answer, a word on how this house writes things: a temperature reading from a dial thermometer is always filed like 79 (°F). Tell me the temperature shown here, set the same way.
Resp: 90 (°F)
